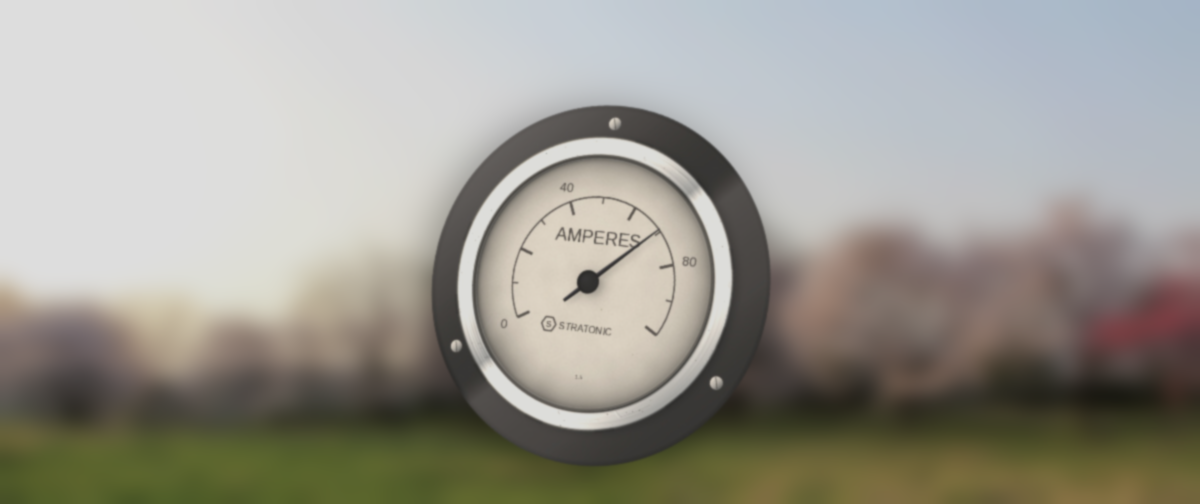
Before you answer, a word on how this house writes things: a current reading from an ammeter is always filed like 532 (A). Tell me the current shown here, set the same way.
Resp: 70 (A)
